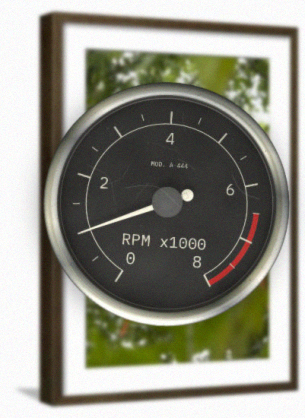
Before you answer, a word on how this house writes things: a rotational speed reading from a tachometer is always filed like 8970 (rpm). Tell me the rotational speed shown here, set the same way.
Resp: 1000 (rpm)
